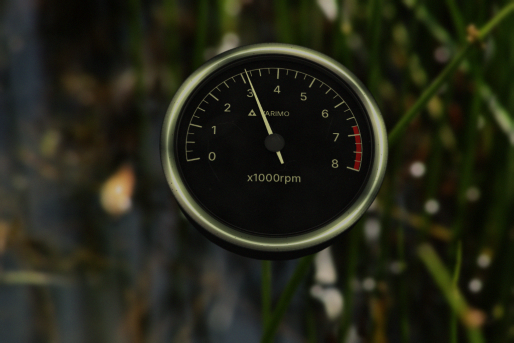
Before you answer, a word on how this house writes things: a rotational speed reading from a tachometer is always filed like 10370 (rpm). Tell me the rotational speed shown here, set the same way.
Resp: 3125 (rpm)
